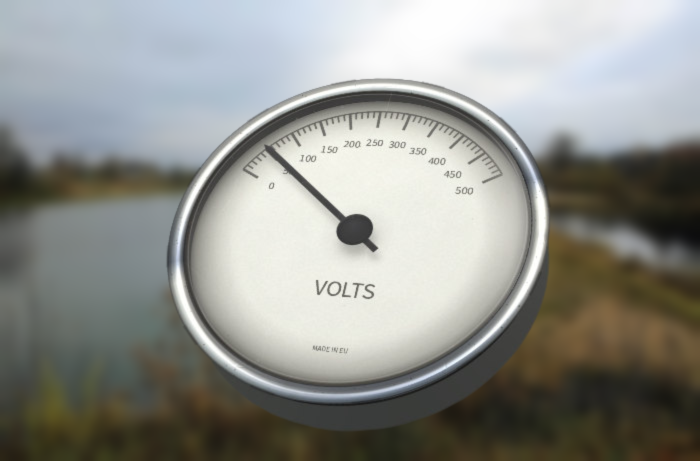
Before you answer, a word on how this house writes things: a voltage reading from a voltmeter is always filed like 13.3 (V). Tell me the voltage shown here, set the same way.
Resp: 50 (V)
